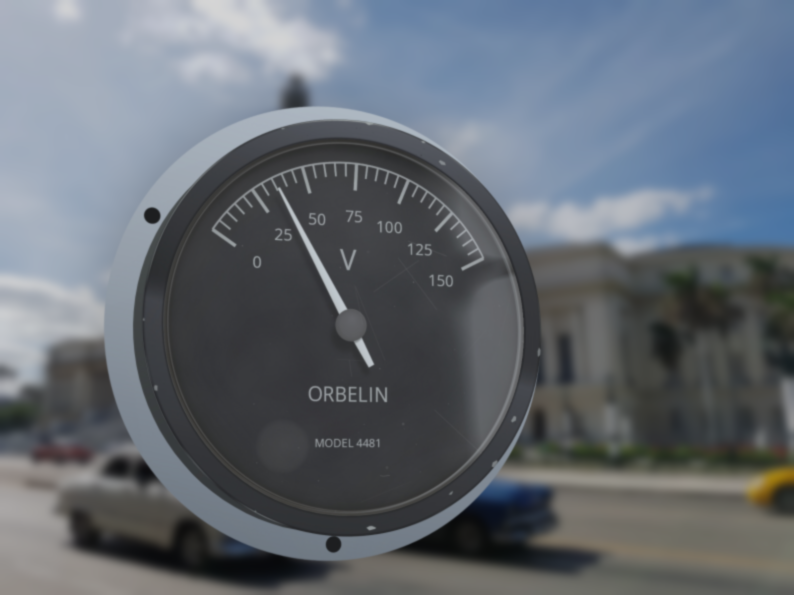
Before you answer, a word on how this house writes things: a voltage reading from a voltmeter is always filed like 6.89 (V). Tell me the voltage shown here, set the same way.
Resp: 35 (V)
